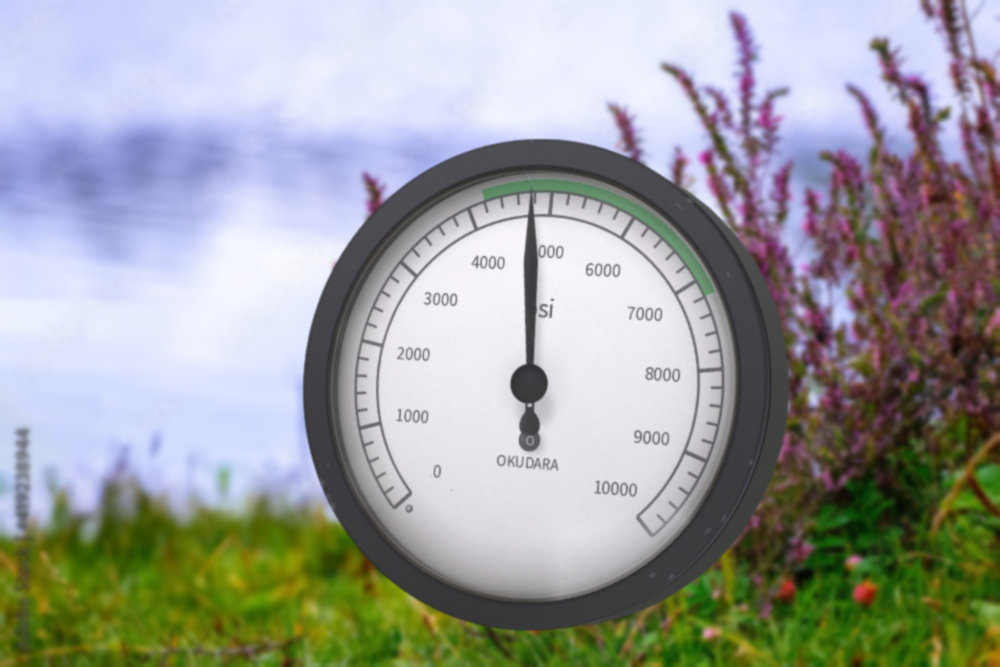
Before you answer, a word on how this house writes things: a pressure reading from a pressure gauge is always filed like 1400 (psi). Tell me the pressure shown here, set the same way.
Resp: 4800 (psi)
